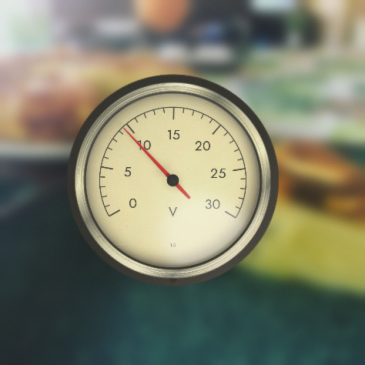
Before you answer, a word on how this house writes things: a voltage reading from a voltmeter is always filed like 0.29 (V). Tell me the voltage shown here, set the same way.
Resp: 9.5 (V)
